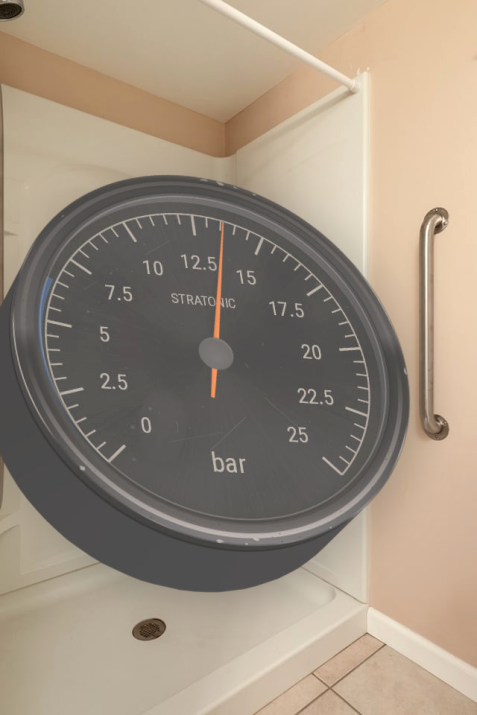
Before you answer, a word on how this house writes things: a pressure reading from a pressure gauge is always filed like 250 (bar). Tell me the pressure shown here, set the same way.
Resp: 13.5 (bar)
